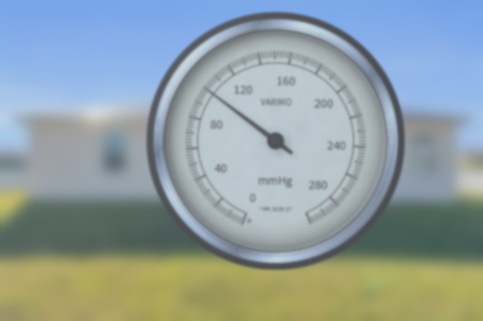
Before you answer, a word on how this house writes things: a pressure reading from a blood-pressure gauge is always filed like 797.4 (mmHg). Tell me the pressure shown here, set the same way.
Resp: 100 (mmHg)
